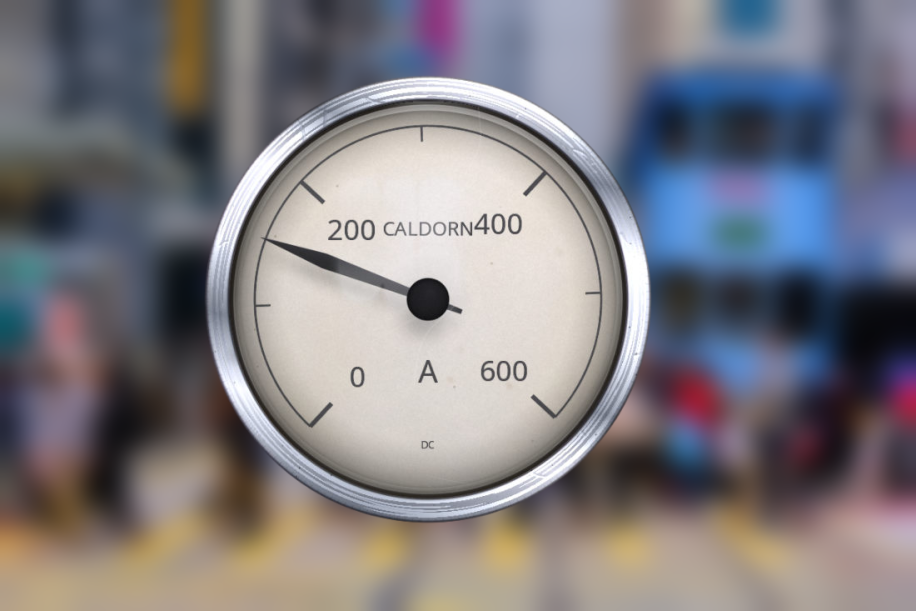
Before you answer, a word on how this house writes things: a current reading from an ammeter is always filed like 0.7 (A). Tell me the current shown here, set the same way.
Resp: 150 (A)
